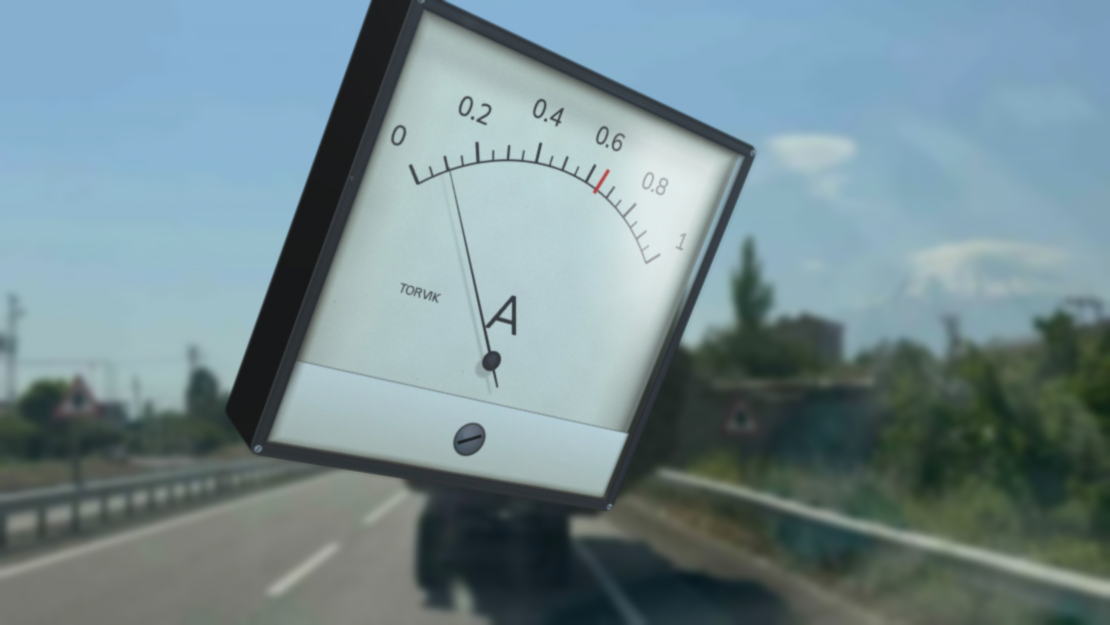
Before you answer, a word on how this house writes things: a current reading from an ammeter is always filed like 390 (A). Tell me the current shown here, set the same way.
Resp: 0.1 (A)
